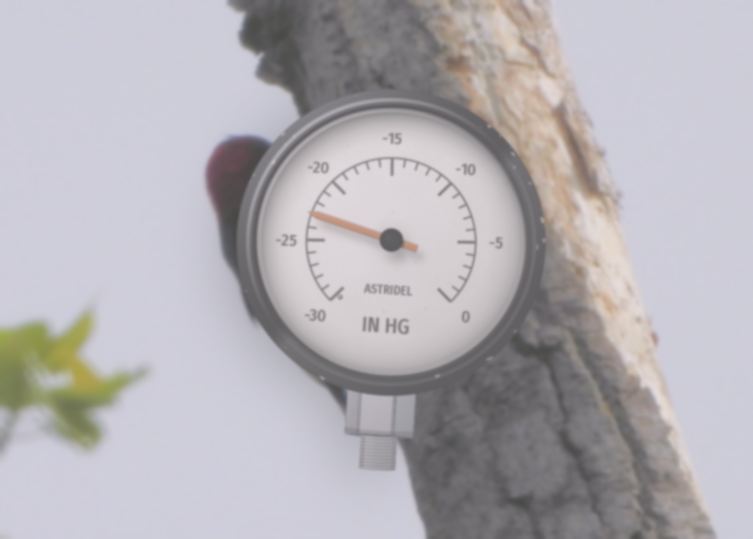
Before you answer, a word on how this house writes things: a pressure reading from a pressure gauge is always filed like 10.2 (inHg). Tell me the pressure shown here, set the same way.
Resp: -23 (inHg)
